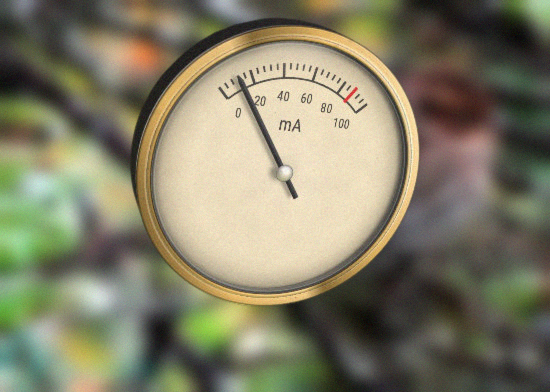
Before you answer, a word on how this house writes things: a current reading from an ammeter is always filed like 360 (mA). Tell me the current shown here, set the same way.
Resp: 12 (mA)
